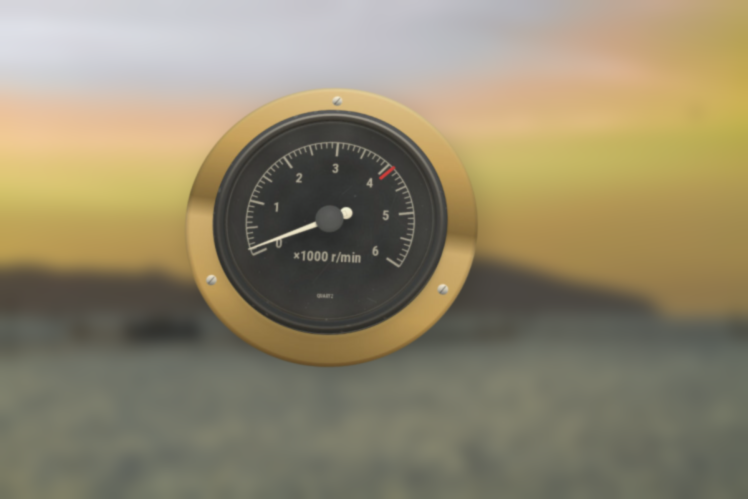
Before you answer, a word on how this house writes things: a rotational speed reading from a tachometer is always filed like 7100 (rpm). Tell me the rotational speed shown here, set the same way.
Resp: 100 (rpm)
